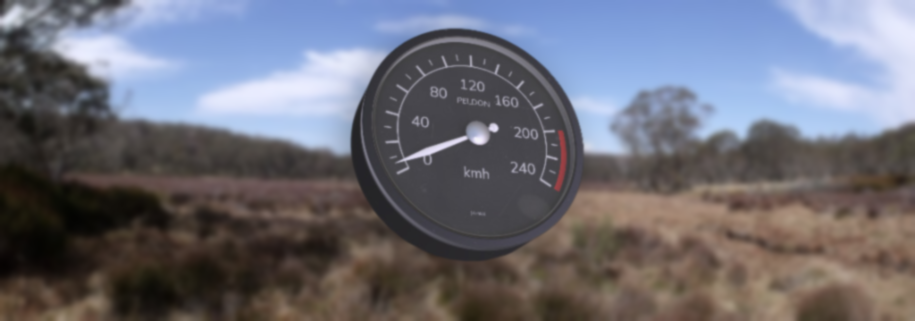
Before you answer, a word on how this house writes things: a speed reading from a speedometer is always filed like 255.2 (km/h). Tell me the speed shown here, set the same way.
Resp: 5 (km/h)
